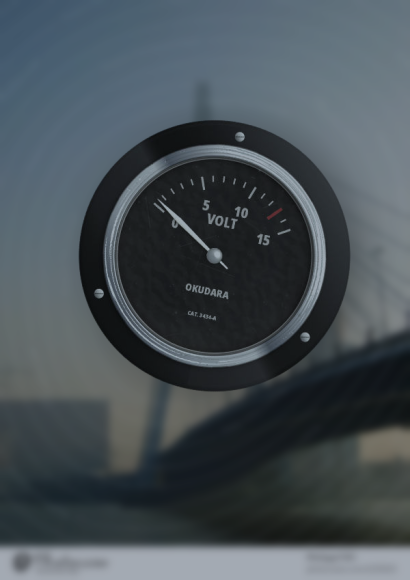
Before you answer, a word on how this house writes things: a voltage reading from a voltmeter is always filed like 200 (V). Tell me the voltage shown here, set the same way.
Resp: 0.5 (V)
